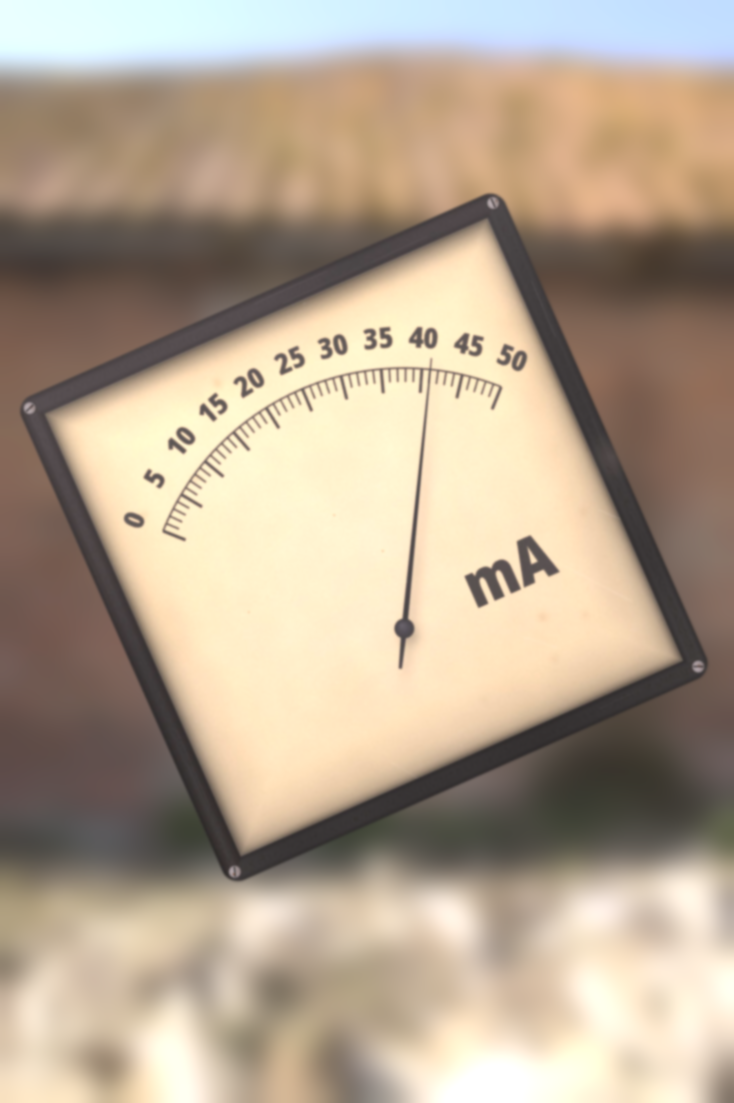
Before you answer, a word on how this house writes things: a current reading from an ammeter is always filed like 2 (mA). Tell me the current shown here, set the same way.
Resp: 41 (mA)
